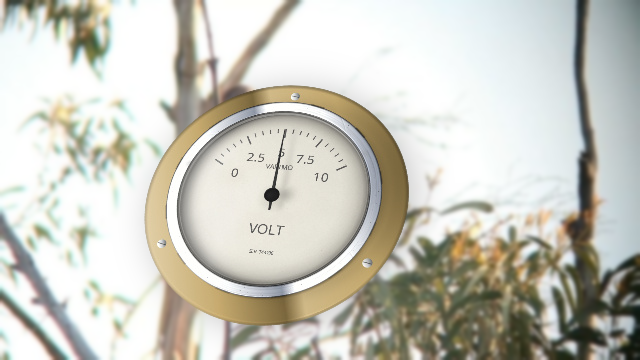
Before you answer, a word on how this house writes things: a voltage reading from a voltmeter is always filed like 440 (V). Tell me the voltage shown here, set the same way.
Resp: 5 (V)
